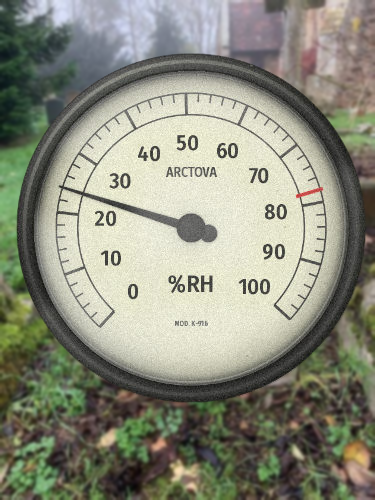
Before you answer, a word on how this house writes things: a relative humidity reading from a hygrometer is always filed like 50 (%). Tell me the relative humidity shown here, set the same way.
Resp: 24 (%)
